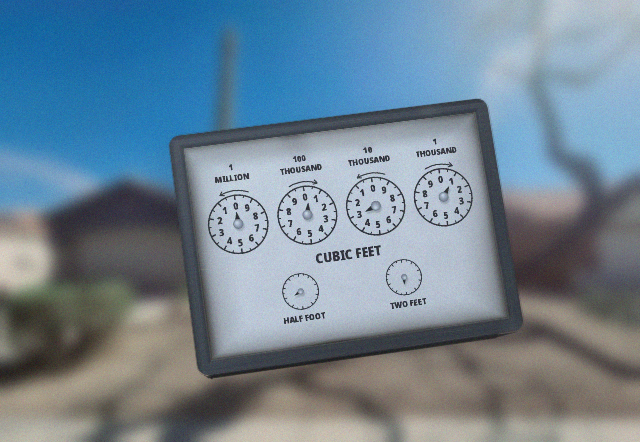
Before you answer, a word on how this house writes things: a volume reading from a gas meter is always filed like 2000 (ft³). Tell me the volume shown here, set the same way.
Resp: 3100 (ft³)
